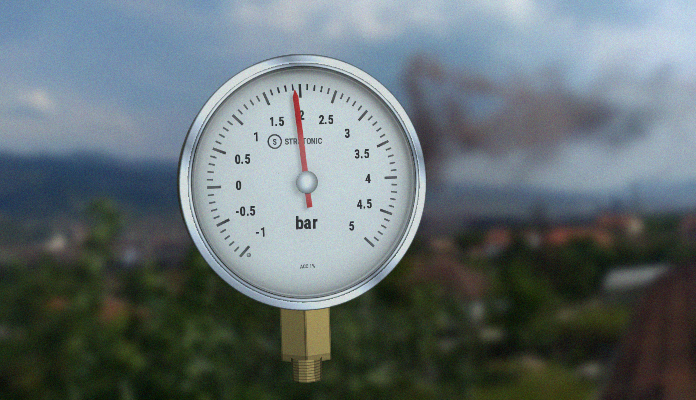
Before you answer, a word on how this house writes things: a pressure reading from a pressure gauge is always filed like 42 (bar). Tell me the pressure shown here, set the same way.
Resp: 1.9 (bar)
